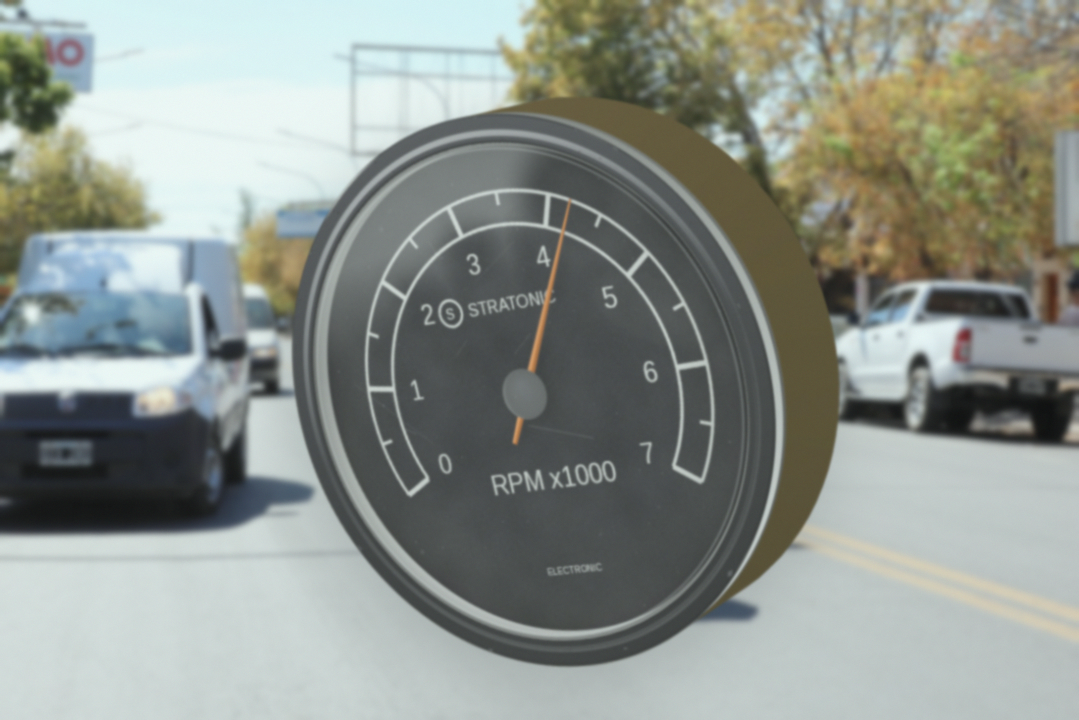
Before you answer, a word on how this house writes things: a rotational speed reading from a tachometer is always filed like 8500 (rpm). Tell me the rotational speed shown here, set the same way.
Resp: 4250 (rpm)
